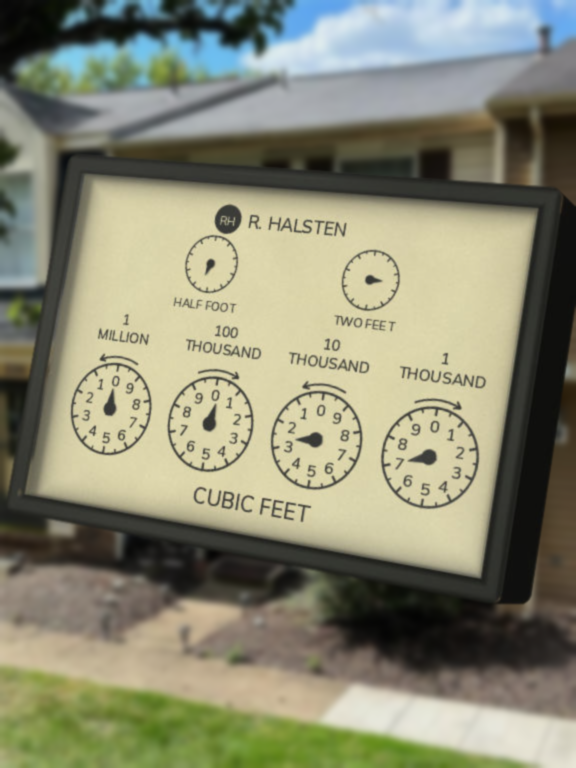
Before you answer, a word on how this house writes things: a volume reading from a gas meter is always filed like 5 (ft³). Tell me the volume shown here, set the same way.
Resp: 2700 (ft³)
